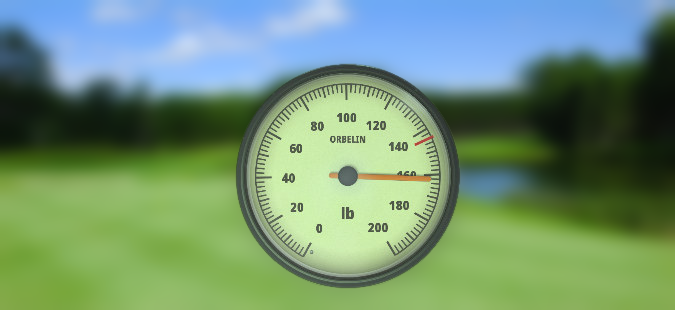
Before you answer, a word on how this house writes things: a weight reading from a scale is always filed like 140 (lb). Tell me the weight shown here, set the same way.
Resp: 162 (lb)
